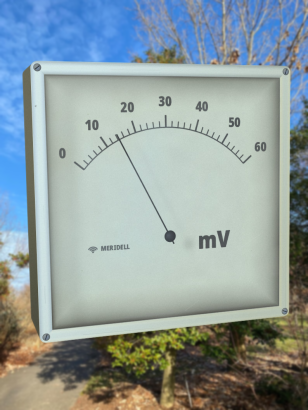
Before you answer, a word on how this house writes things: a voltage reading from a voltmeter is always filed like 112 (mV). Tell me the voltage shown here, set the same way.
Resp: 14 (mV)
